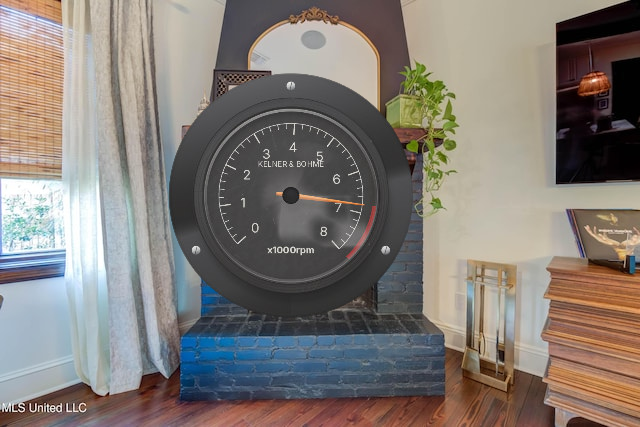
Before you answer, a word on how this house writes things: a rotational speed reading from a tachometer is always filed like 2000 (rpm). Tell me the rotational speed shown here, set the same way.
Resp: 6800 (rpm)
